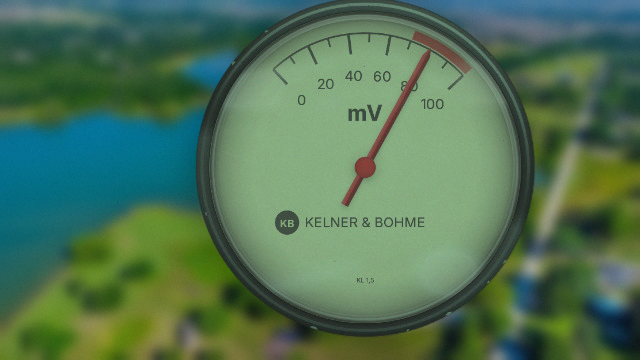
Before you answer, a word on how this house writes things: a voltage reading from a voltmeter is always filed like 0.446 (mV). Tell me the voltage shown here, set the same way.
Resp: 80 (mV)
